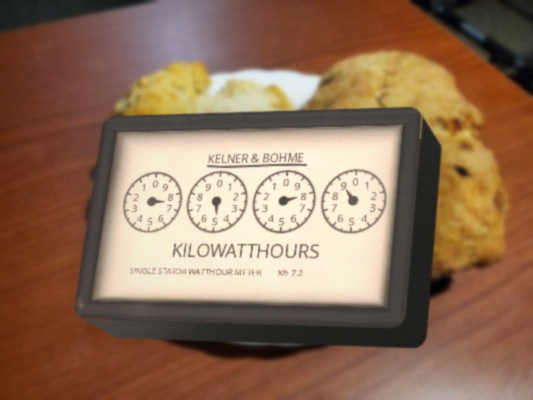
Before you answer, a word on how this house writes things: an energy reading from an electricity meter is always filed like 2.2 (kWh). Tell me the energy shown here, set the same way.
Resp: 7479 (kWh)
